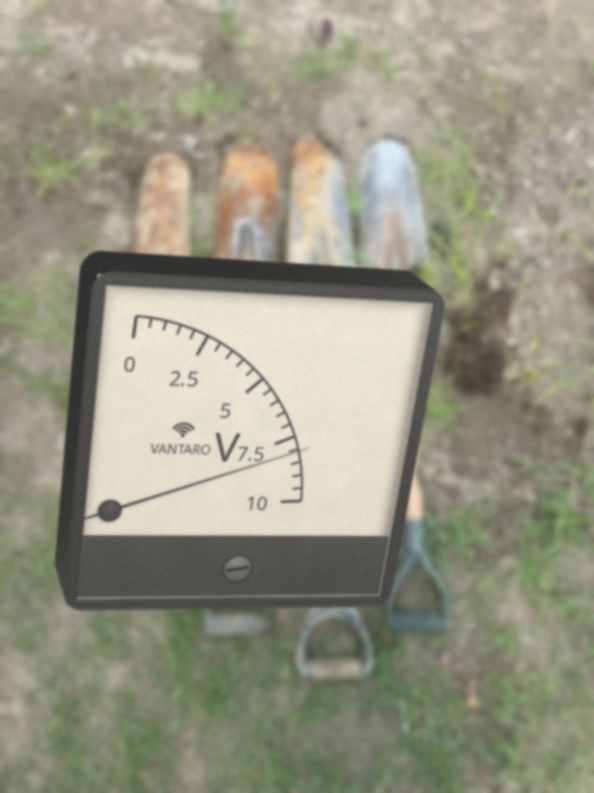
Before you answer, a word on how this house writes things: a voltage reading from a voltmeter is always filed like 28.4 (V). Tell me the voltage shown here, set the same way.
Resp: 8 (V)
